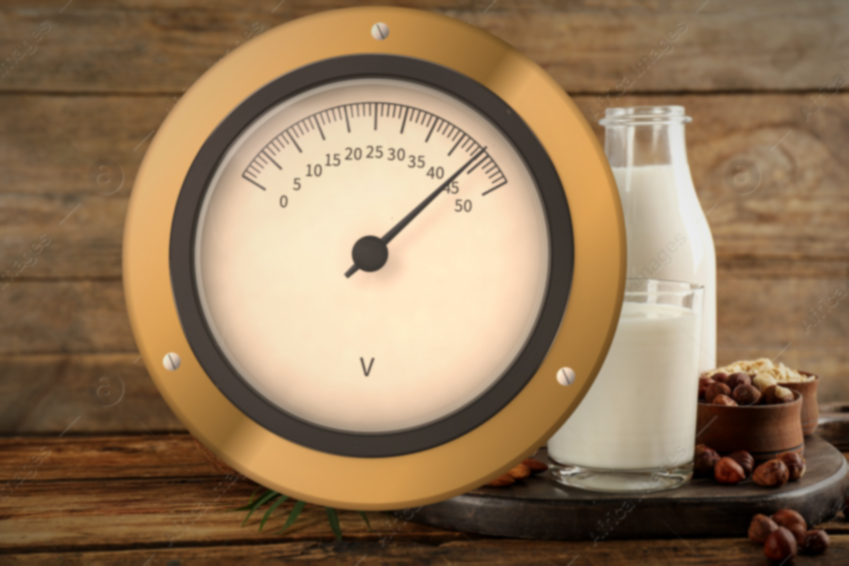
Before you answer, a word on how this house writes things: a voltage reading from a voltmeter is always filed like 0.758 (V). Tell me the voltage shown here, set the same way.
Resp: 44 (V)
